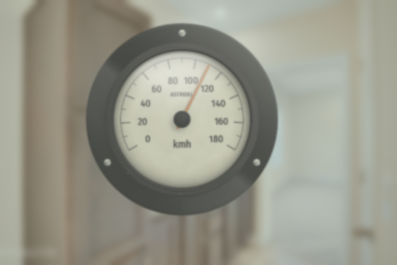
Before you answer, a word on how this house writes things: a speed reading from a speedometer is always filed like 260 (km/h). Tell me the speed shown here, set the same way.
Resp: 110 (km/h)
